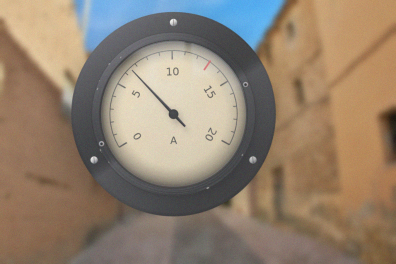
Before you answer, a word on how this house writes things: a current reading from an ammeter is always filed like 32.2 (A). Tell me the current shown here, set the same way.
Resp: 6.5 (A)
